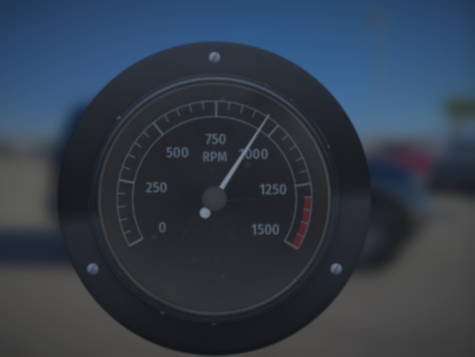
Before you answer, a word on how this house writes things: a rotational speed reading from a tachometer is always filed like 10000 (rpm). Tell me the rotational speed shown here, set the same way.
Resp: 950 (rpm)
